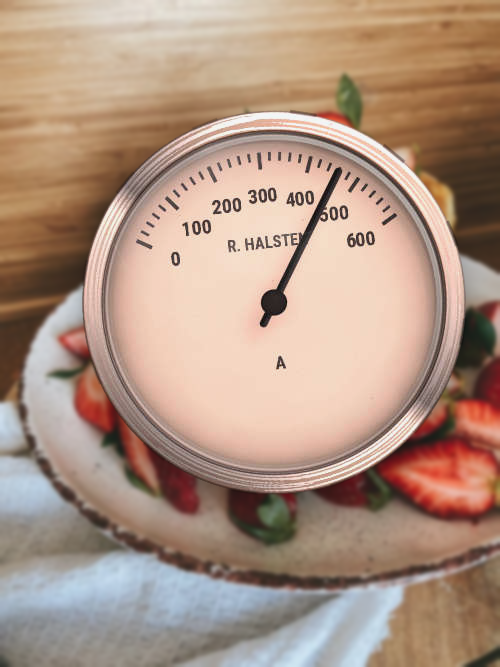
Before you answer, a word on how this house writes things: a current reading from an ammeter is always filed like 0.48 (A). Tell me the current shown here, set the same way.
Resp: 460 (A)
